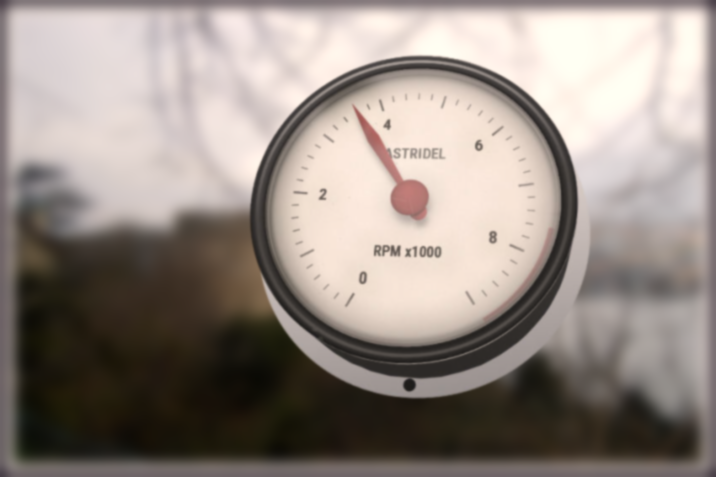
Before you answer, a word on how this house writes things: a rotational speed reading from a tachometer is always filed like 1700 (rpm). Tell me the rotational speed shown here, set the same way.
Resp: 3600 (rpm)
